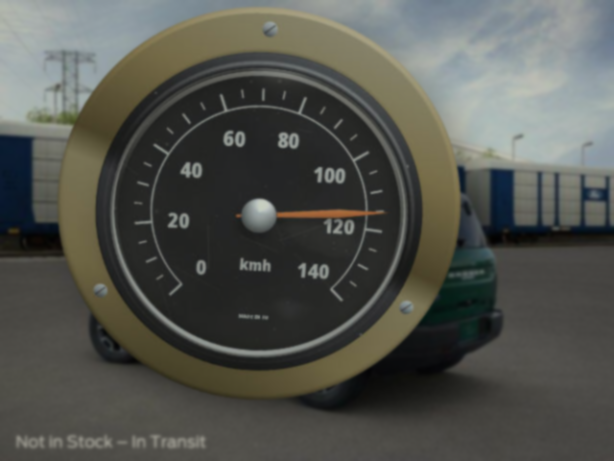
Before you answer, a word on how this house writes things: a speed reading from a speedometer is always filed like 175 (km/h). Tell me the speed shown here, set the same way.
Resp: 115 (km/h)
